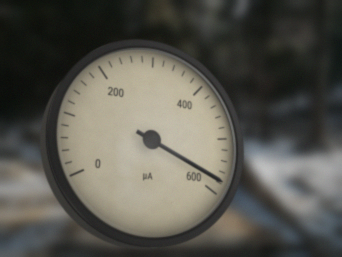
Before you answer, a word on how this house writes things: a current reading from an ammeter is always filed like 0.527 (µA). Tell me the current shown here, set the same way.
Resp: 580 (µA)
